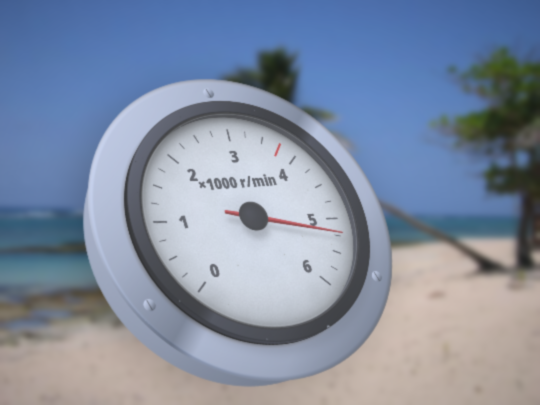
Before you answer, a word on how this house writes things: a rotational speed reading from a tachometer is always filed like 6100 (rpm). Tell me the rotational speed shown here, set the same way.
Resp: 5250 (rpm)
